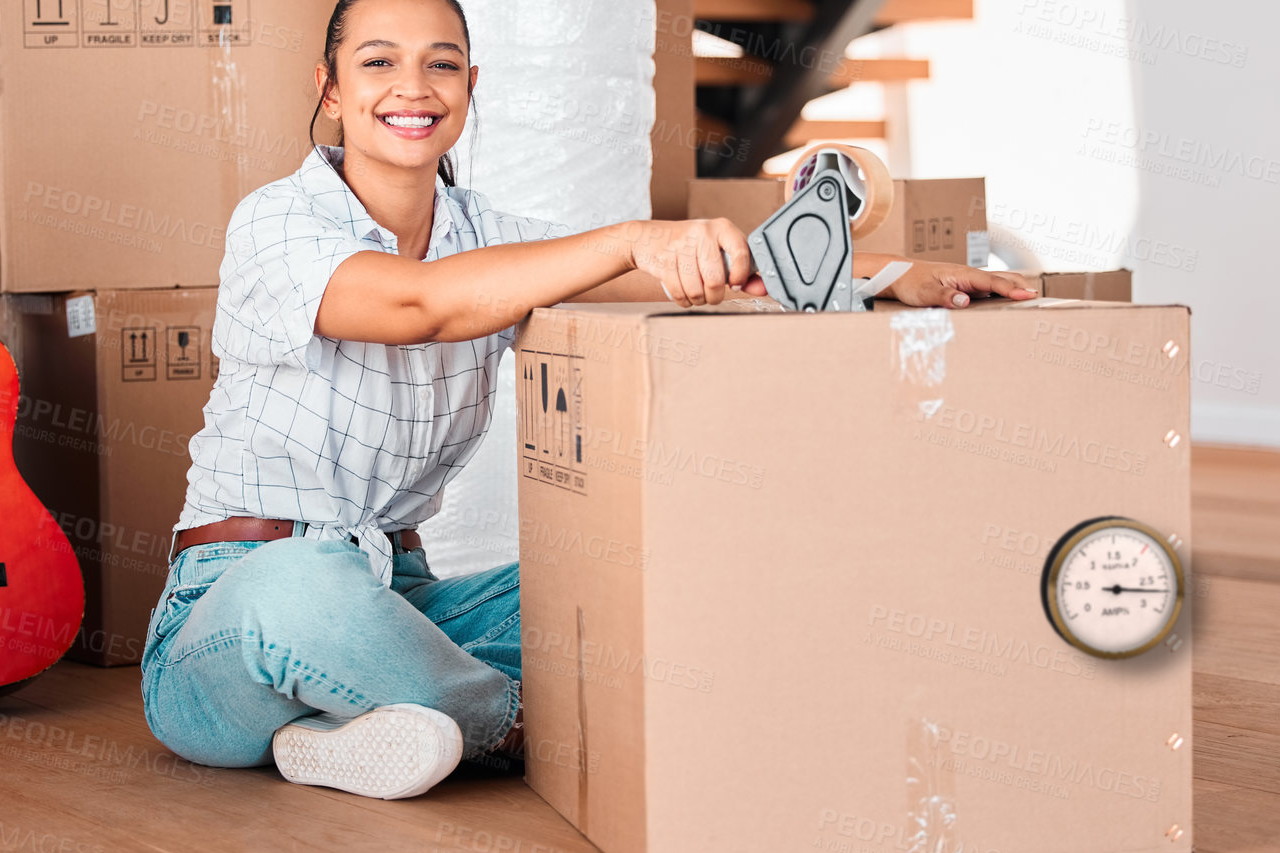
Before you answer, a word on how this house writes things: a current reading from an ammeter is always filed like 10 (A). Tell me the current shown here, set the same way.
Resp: 2.7 (A)
